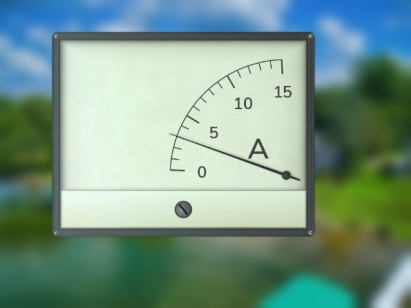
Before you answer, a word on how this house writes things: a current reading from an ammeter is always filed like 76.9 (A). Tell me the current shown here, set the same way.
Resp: 3 (A)
